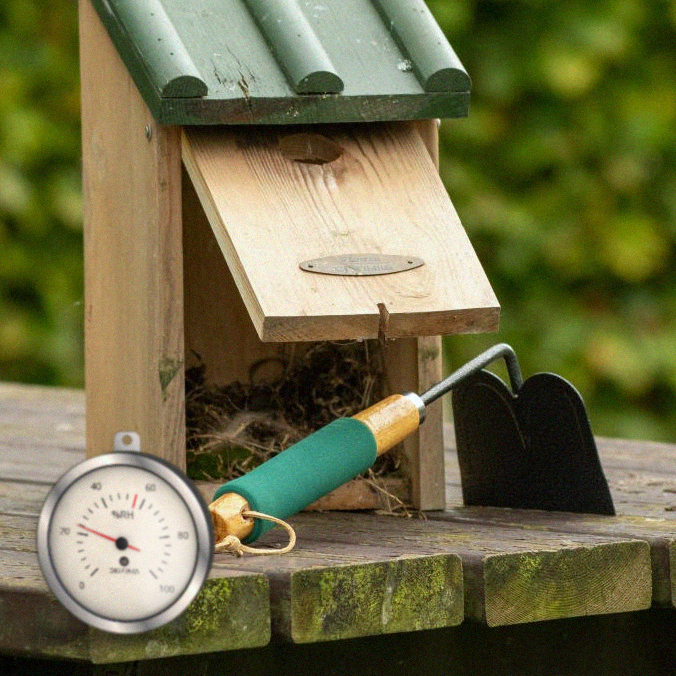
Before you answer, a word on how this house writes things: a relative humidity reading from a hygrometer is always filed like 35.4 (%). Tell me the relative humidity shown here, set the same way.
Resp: 24 (%)
